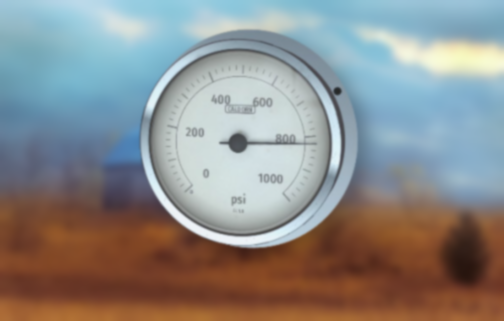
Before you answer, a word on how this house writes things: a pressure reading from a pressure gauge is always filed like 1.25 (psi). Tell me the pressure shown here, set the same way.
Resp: 820 (psi)
